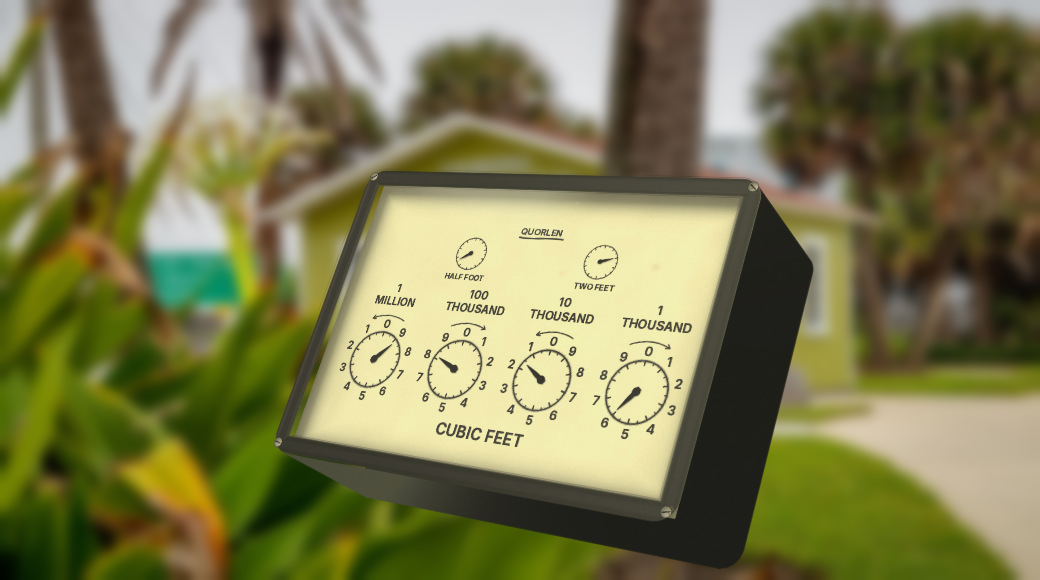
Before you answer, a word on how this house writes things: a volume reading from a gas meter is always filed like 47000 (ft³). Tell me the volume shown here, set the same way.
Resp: 881600 (ft³)
